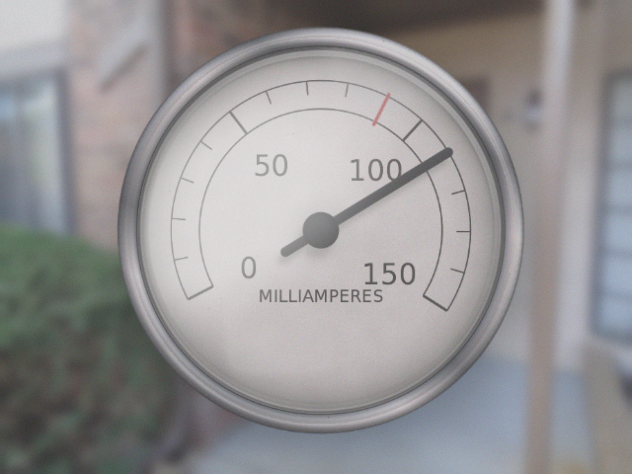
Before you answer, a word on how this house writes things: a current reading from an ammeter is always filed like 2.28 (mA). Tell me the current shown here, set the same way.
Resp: 110 (mA)
